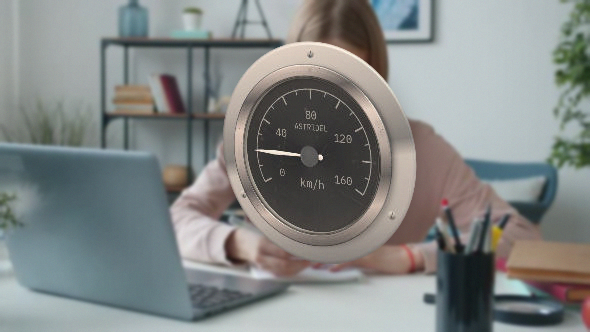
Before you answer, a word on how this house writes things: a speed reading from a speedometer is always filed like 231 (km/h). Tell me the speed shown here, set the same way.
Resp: 20 (km/h)
